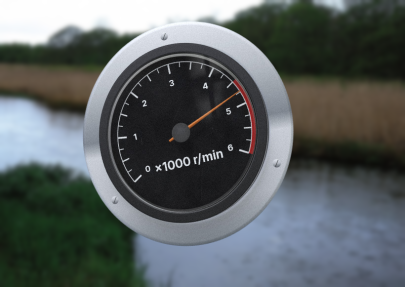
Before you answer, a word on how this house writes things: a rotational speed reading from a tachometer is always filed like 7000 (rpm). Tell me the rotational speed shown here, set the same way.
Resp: 4750 (rpm)
